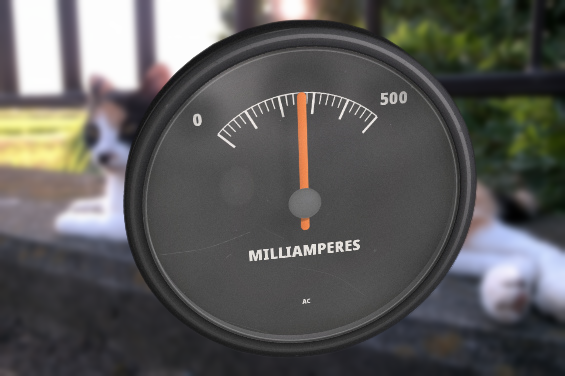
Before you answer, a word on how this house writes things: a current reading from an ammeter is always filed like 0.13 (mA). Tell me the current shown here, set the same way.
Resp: 260 (mA)
